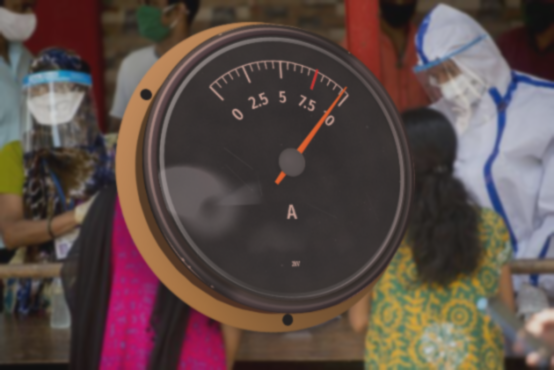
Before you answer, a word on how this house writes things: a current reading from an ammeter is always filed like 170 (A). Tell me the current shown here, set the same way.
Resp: 9.5 (A)
